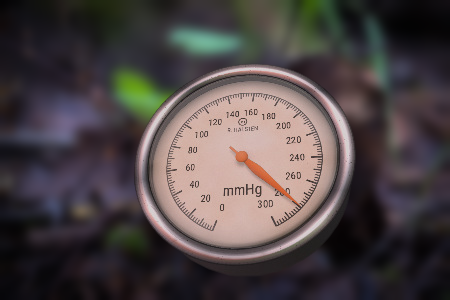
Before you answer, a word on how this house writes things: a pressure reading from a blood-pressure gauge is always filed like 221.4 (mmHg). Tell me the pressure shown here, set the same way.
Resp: 280 (mmHg)
